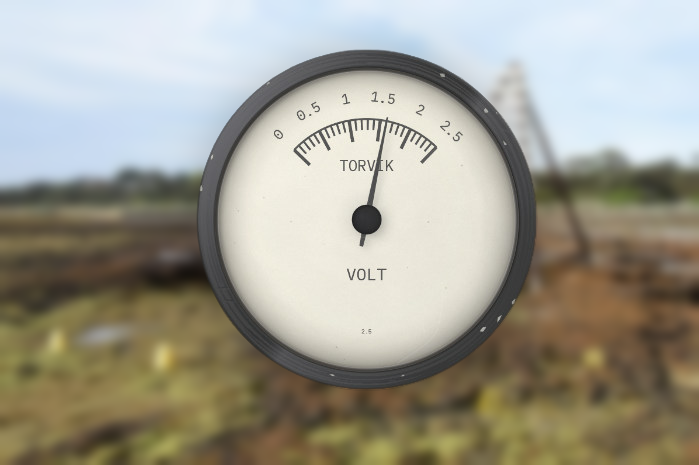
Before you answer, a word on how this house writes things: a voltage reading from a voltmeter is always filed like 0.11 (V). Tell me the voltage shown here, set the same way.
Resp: 1.6 (V)
